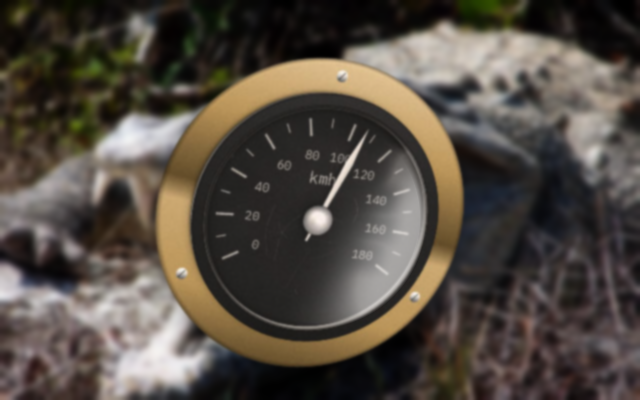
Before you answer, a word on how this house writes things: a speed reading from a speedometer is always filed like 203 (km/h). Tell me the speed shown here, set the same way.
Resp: 105 (km/h)
